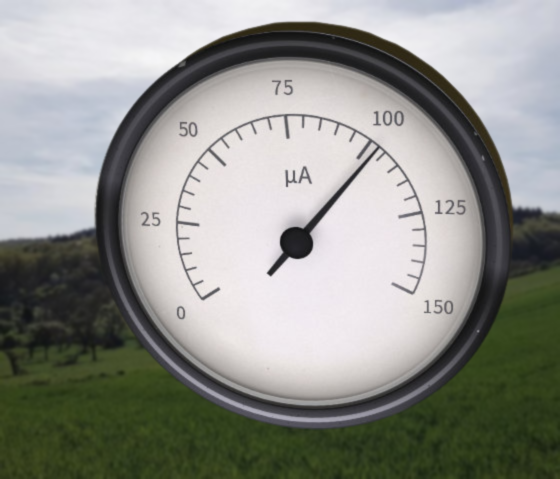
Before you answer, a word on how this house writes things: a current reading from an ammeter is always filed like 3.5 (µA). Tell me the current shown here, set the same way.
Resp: 102.5 (µA)
